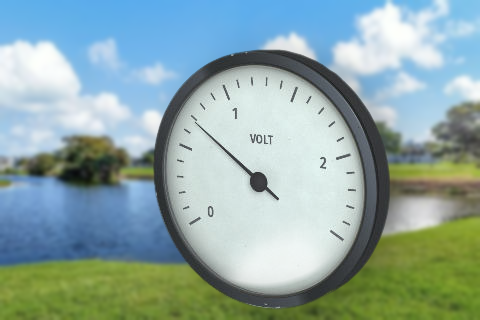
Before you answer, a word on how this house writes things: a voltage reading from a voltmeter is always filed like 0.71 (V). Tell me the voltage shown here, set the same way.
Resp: 0.7 (V)
